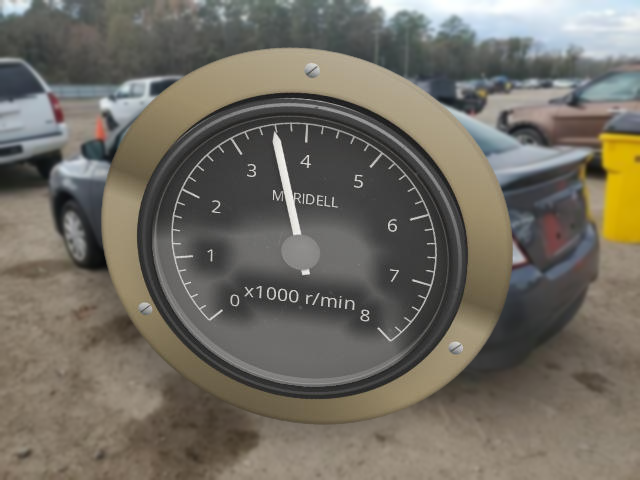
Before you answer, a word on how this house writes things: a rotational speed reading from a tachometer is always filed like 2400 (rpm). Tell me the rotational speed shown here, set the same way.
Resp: 3600 (rpm)
